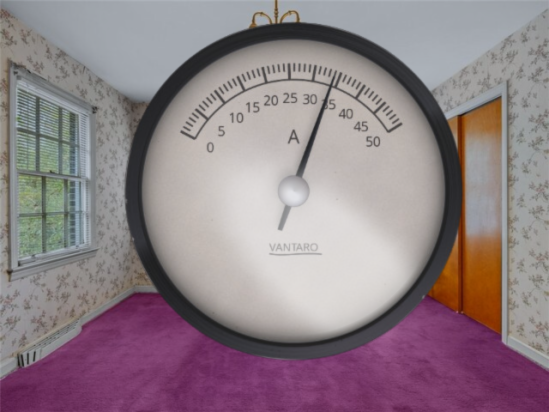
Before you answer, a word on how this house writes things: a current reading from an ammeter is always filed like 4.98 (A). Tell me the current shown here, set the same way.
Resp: 34 (A)
